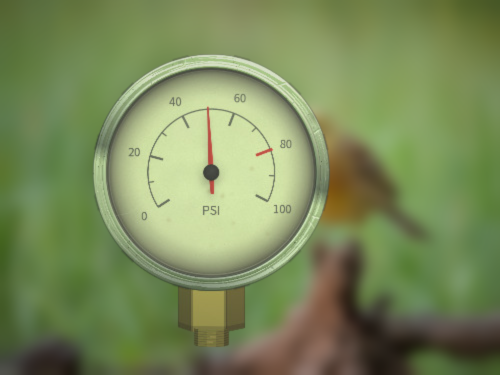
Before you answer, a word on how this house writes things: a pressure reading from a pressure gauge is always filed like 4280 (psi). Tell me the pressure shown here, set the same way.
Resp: 50 (psi)
